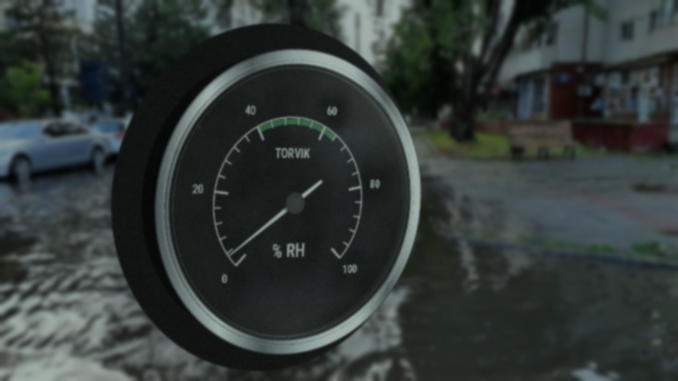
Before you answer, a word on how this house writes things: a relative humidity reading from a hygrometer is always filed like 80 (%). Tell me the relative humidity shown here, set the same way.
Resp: 4 (%)
